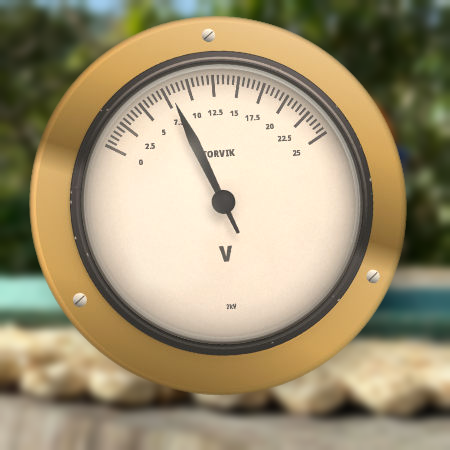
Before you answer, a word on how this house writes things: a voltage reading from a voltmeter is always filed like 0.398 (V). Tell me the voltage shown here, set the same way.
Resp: 8 (V)
